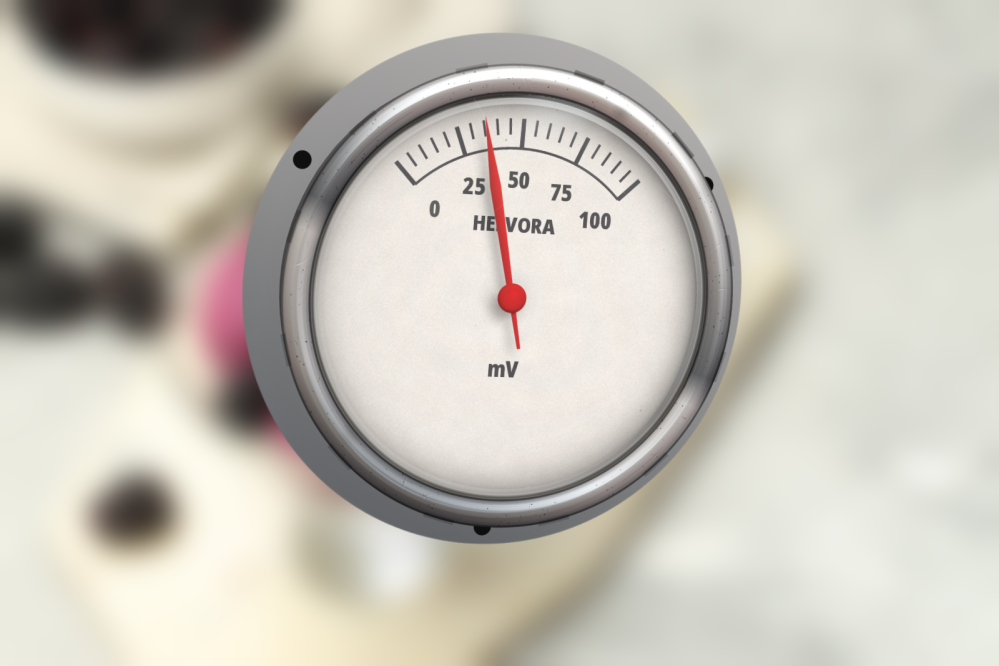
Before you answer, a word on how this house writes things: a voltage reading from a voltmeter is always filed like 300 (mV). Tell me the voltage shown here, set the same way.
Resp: 35 (mV)
